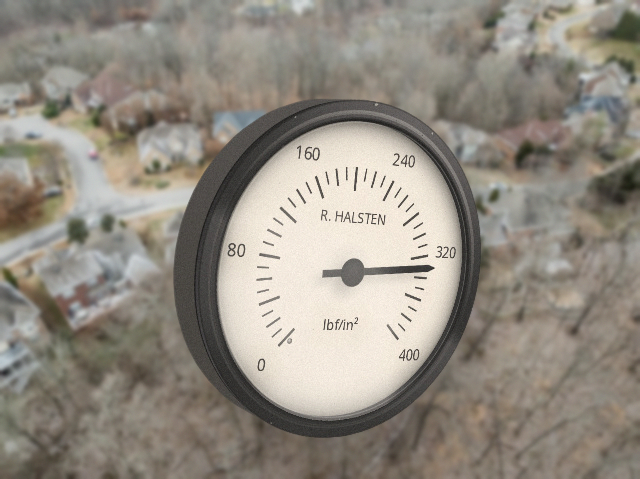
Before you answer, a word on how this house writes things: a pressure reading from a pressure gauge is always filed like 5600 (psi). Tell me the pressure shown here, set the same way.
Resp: 330 (psi)
